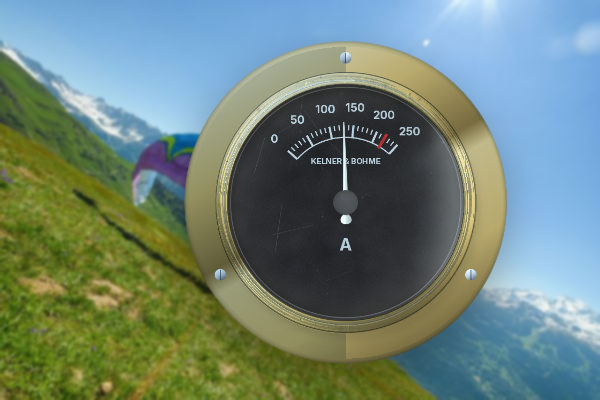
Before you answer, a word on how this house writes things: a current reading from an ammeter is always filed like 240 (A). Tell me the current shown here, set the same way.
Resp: 130 (A)
